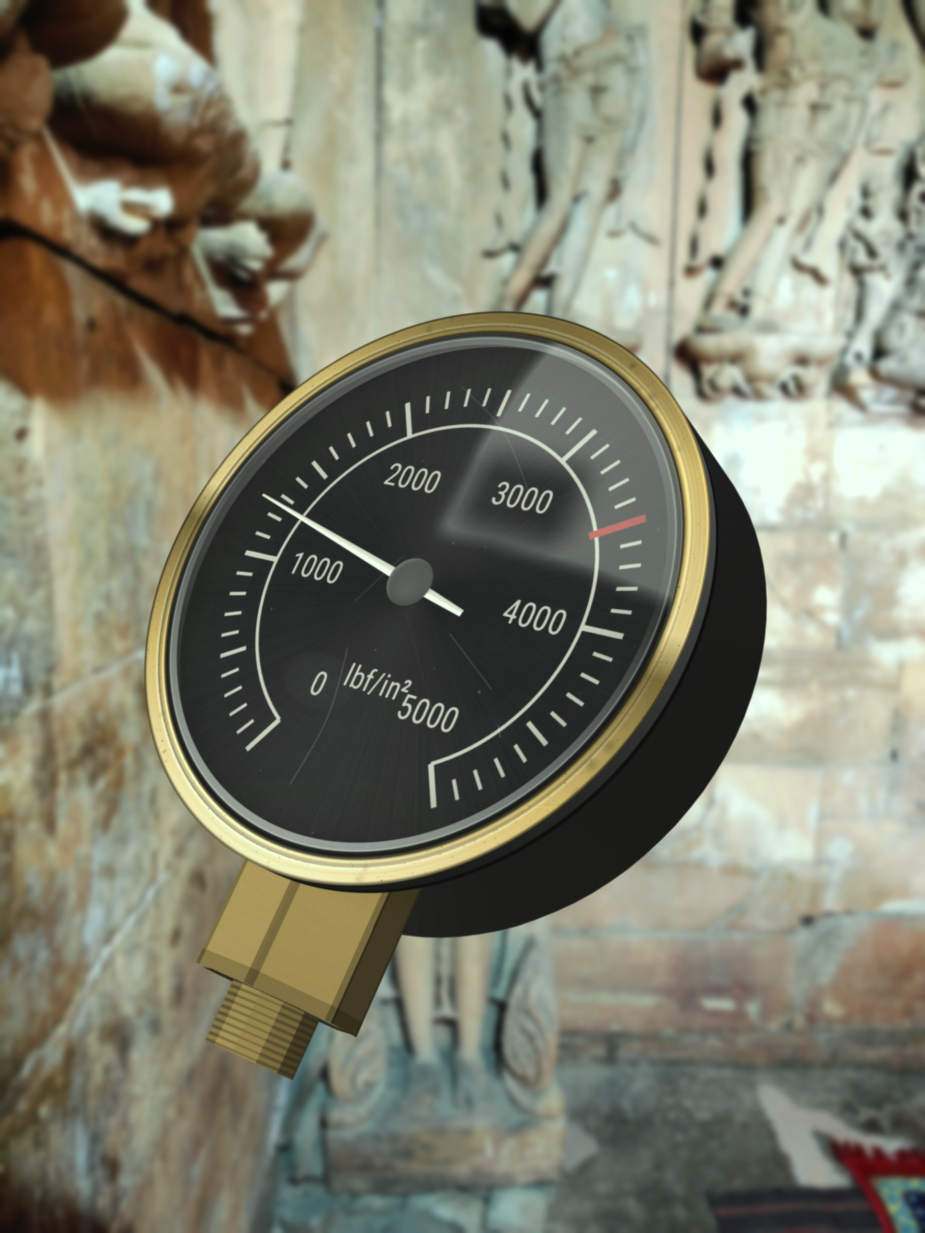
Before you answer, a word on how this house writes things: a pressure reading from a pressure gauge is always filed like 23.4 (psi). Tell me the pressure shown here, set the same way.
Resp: 1250 (psi)
